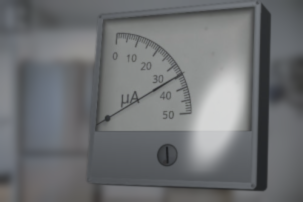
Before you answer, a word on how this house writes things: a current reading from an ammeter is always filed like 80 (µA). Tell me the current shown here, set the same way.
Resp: 35 (µA)
